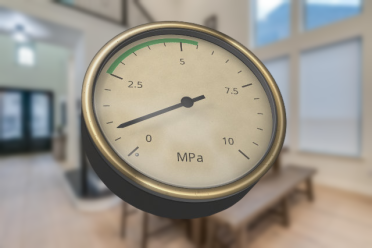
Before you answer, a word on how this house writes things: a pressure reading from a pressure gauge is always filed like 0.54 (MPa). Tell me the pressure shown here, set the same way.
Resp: 0.75 (MPa)
